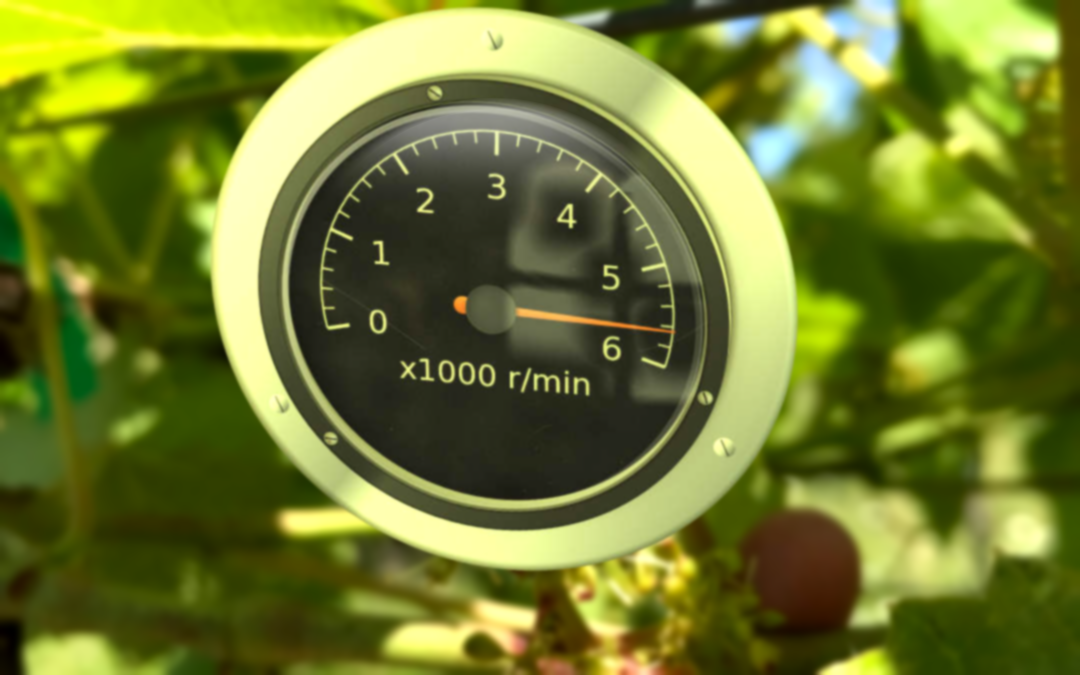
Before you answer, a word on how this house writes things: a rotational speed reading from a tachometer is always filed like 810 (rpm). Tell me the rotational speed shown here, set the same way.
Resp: 5600 (rpm)
